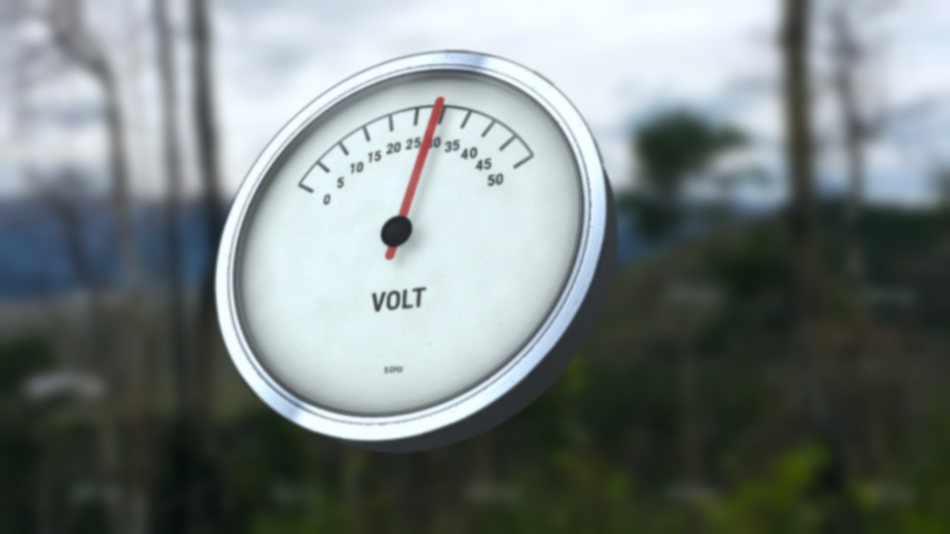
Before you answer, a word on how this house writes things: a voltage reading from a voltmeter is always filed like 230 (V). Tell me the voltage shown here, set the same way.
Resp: 30 (V)
